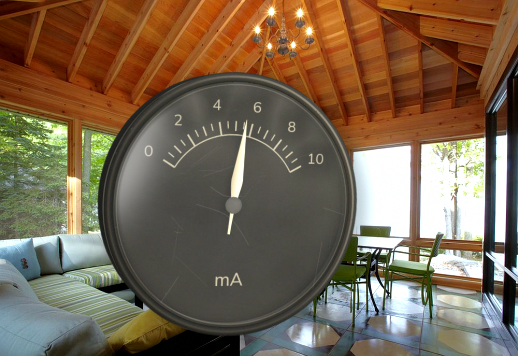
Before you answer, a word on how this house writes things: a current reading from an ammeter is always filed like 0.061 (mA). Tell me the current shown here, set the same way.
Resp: 5.5 (mA)
